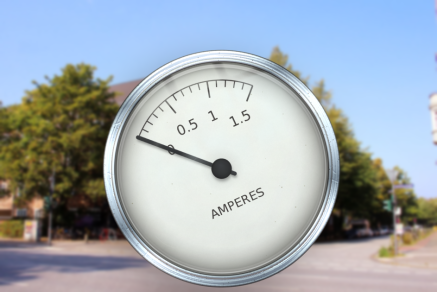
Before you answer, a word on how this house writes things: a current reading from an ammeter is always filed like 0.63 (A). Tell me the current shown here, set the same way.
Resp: 0 (A)
